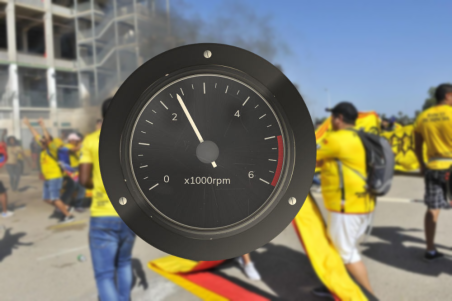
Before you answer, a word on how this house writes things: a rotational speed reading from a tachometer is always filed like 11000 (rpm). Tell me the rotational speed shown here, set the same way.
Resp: 2375 (rpm)
